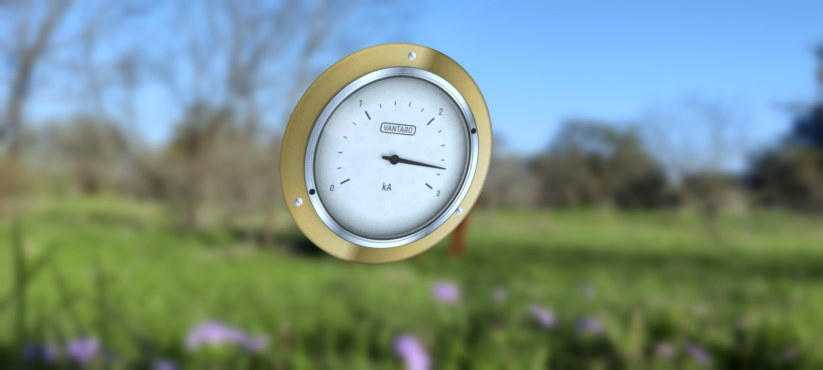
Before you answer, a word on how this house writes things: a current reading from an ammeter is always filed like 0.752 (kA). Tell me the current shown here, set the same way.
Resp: 2.7 (kA)
